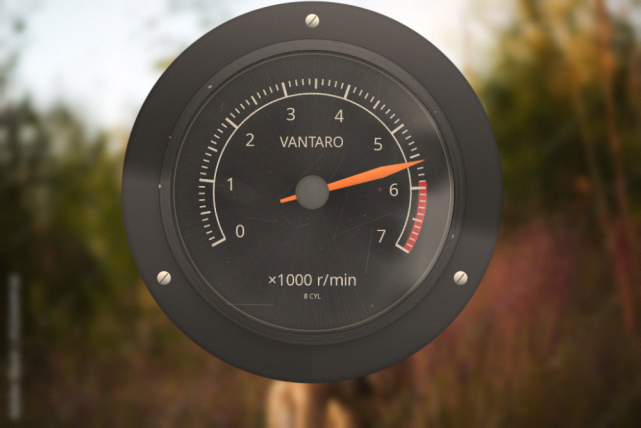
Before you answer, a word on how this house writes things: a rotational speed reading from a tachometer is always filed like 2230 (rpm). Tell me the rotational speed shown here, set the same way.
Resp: 5600 (rpm)
